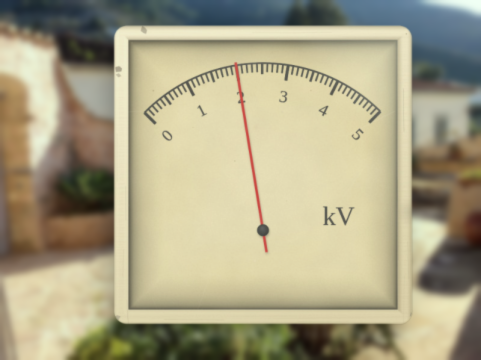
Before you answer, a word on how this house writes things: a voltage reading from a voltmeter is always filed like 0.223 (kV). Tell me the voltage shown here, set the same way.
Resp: 2 (kV)
